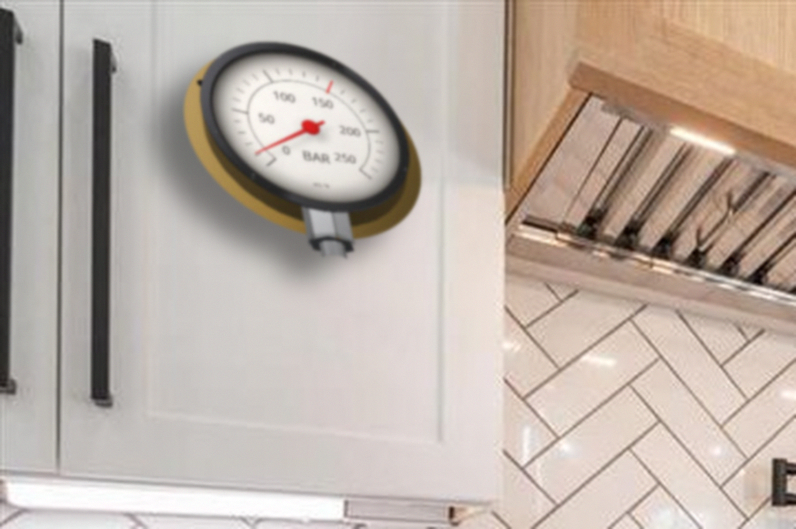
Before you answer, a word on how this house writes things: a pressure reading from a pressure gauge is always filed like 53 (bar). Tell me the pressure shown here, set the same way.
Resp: 10 (bar)
